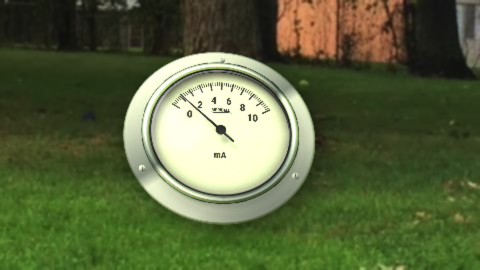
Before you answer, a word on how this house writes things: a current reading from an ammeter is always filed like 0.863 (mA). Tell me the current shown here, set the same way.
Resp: 1 (mA)
